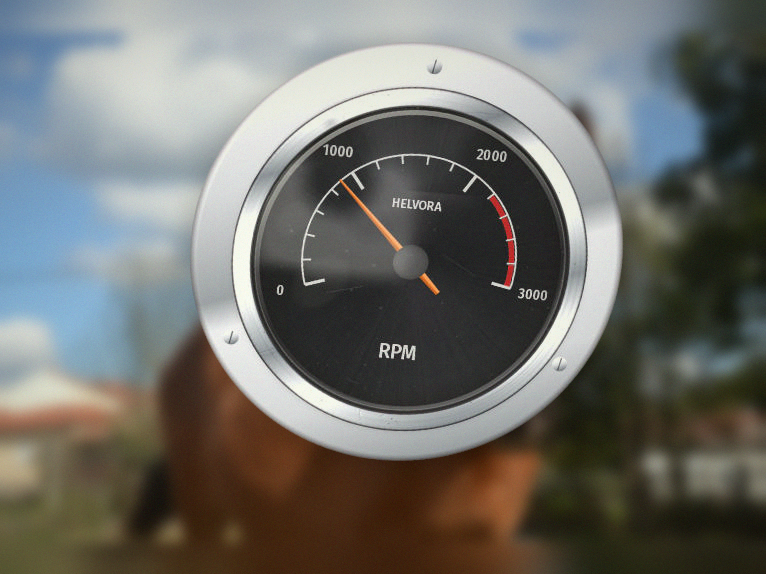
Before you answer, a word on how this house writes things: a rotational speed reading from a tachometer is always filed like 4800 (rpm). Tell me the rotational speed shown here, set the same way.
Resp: 900 (rpm)
